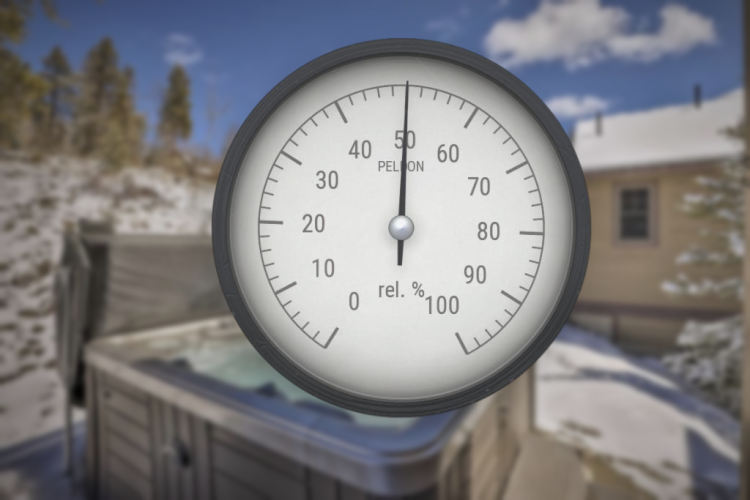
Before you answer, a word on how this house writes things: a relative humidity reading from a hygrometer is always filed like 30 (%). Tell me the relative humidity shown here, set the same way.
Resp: 50 (%)
